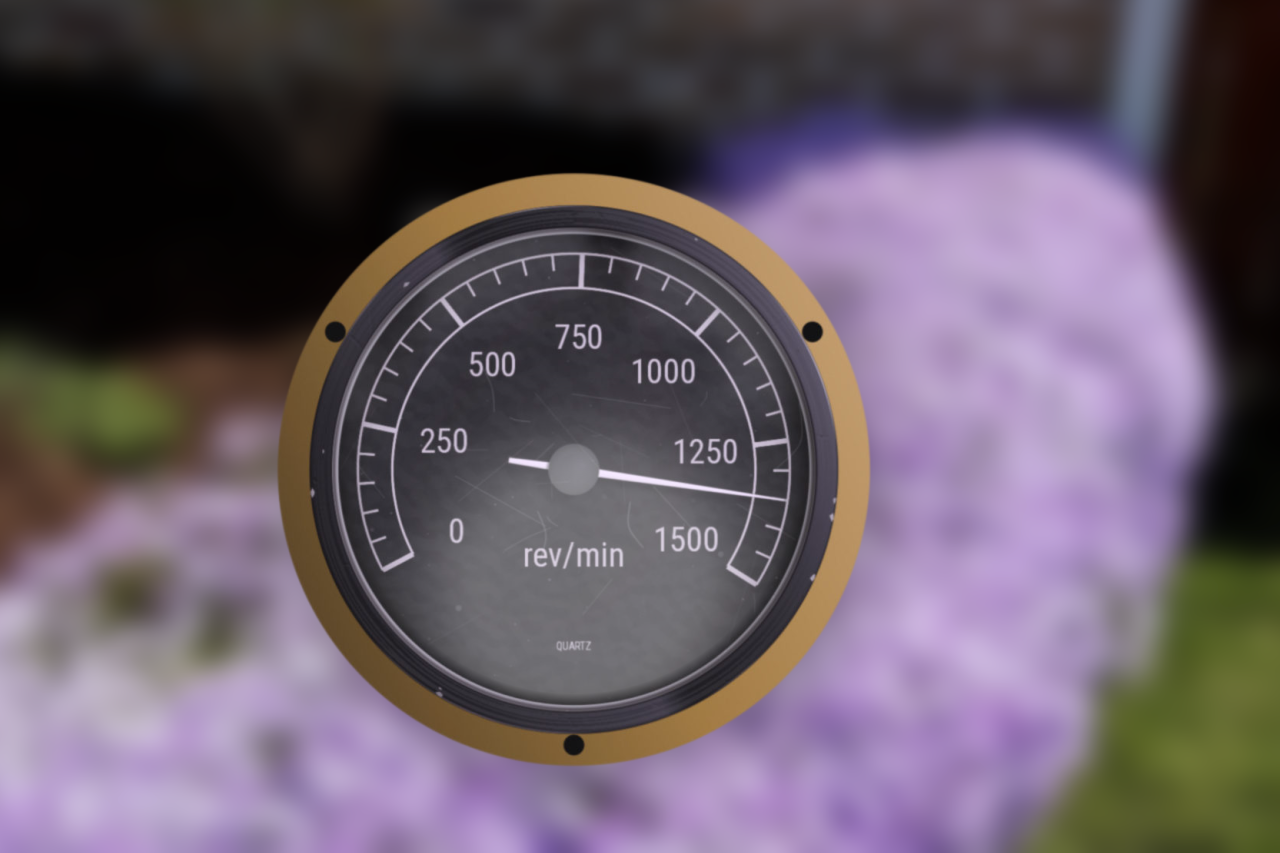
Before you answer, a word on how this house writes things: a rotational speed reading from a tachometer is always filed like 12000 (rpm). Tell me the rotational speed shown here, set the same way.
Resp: 1350 (rpm)
